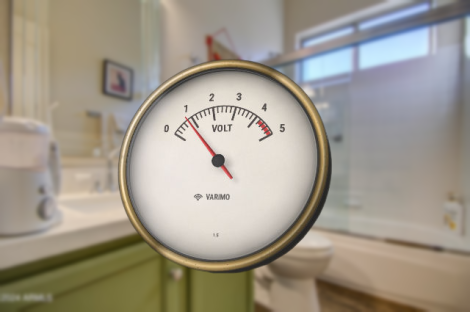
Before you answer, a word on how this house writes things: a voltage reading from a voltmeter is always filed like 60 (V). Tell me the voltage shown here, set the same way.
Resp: 0.8 (V)
